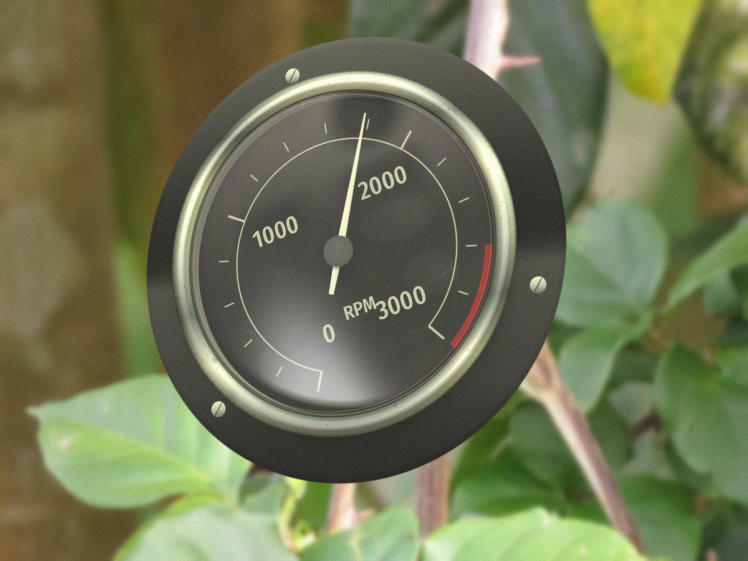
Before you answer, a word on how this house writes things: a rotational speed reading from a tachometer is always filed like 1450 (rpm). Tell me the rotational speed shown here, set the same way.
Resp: 1800 (rpm)
